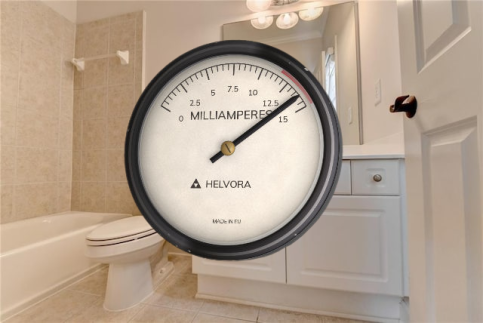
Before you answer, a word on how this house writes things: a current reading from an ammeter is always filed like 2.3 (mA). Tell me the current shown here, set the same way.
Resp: 14 (mA)
